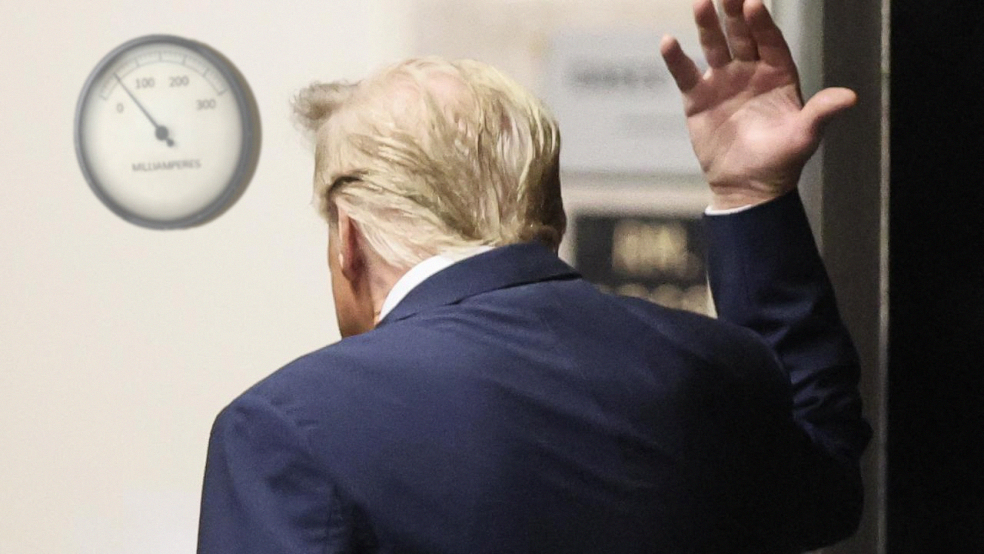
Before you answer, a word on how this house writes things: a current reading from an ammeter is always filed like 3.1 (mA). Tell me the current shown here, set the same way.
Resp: 50 (mA)
